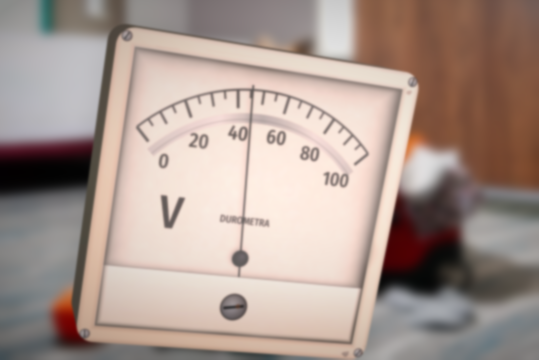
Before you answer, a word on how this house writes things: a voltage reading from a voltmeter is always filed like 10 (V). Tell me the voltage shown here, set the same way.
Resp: 45 (V)
